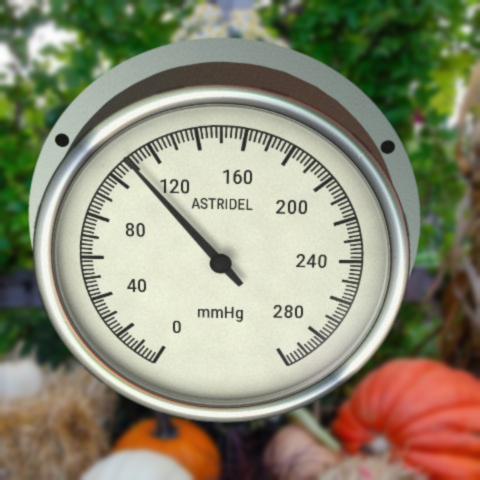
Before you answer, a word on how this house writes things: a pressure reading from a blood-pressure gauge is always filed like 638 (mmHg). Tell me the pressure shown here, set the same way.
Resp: 110 (mmHg)
